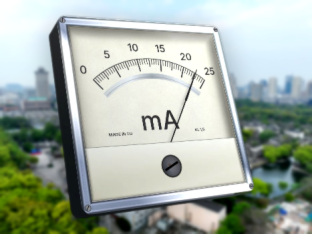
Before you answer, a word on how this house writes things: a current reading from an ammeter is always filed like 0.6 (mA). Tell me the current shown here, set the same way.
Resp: 22.5 (mA)
